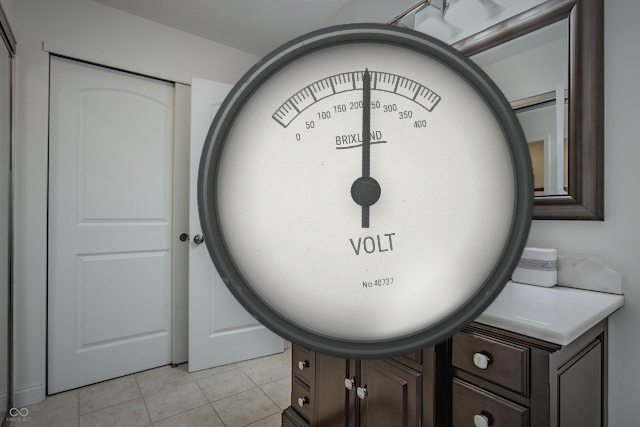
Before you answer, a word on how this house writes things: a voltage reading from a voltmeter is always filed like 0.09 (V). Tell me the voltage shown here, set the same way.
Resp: 230 (V)
